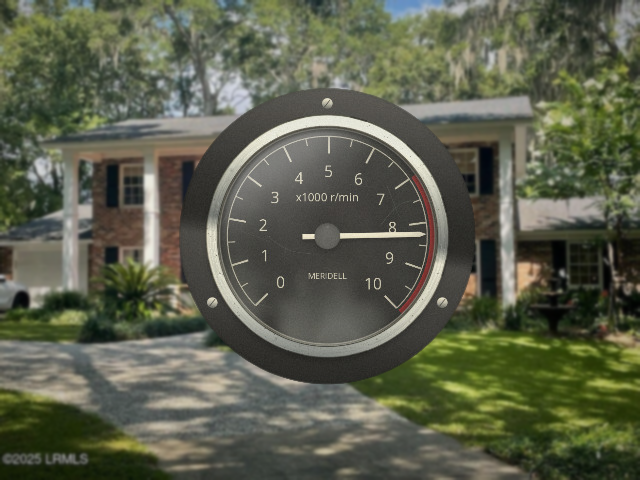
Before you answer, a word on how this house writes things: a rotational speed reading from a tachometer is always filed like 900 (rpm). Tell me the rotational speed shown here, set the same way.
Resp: 8250 (rpm)
